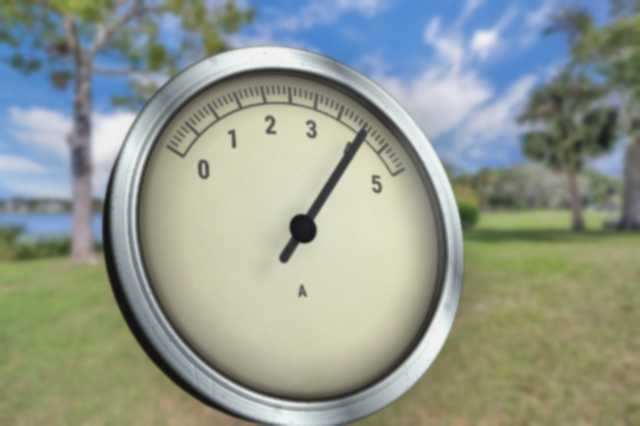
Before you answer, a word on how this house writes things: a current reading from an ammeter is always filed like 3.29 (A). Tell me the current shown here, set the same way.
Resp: 4 (A)
